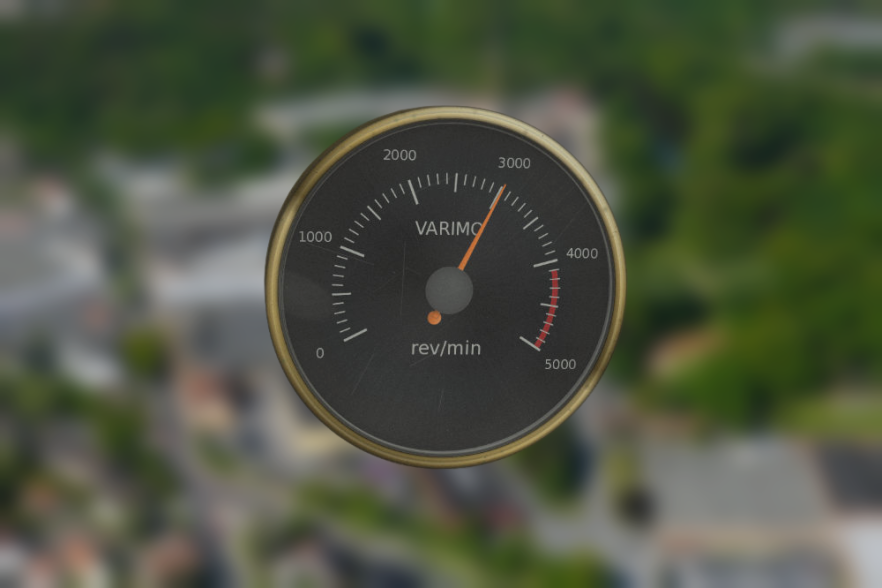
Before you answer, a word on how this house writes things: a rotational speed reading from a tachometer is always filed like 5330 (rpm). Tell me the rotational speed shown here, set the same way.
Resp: 3000 (rpm)
